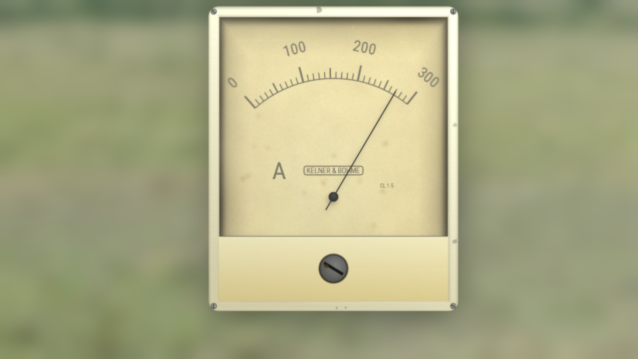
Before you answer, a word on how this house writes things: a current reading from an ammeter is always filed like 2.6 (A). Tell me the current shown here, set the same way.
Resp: 270 (A)
